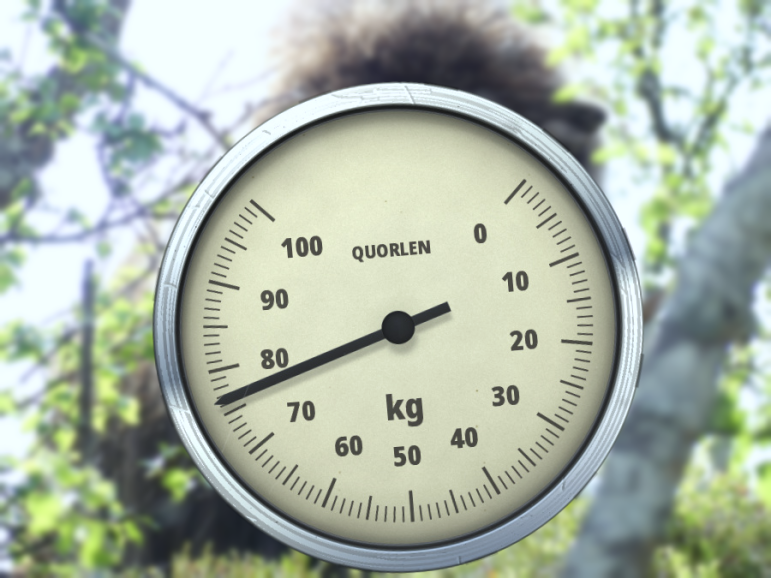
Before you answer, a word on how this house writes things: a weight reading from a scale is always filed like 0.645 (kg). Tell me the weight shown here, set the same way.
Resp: 76.5 (kg)
